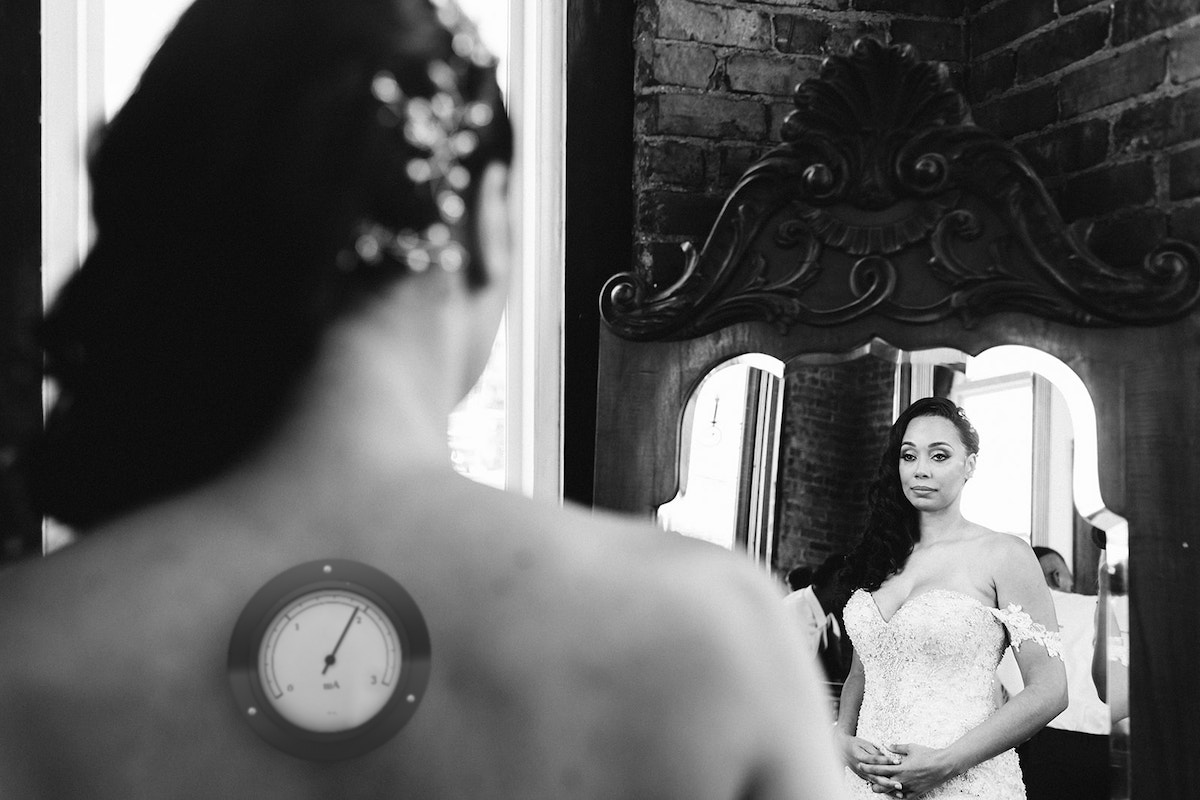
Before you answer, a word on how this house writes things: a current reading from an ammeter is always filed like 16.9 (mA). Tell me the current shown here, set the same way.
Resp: 1.9 (mA)
